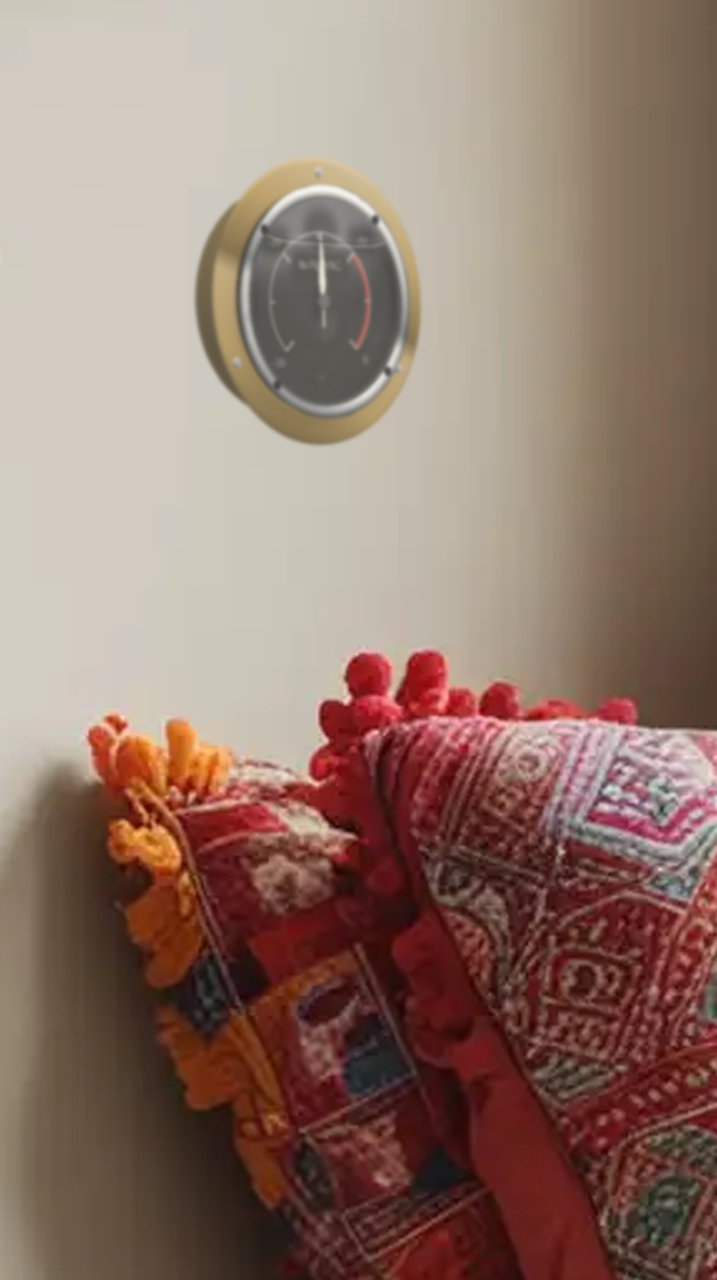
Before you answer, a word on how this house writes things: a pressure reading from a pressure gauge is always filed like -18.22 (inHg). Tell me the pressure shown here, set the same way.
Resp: -15 (inHg)
